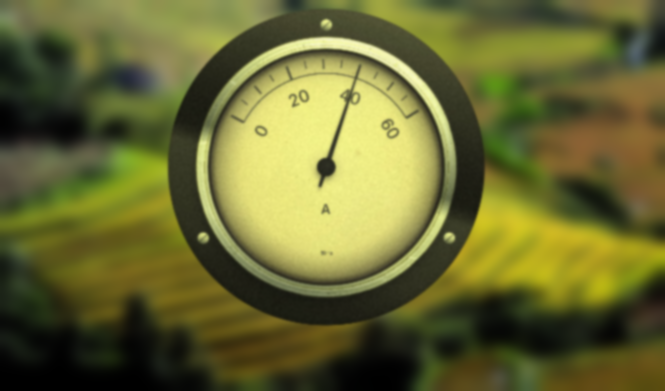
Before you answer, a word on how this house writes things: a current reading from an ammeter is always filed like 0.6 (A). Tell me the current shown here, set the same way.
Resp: 40 (A)
